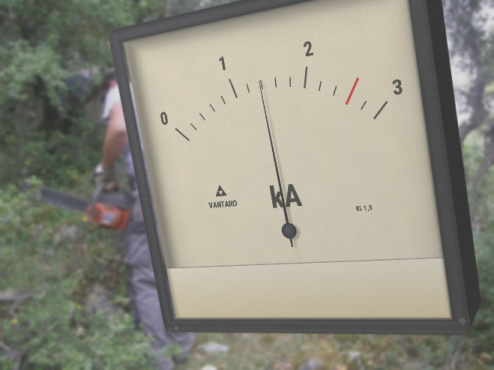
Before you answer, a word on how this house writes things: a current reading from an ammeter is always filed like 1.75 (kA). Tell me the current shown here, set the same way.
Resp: 1.4 (kA)
